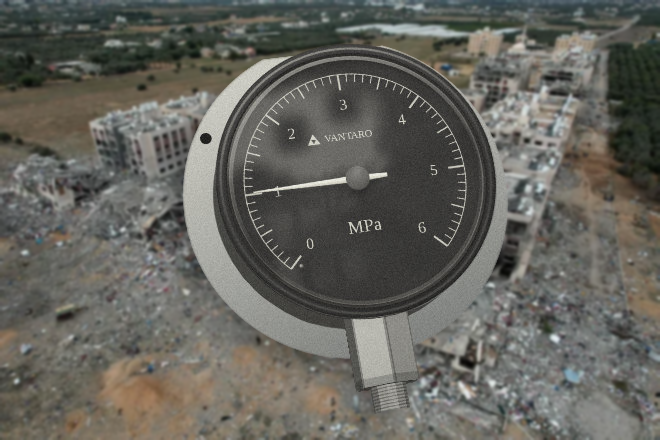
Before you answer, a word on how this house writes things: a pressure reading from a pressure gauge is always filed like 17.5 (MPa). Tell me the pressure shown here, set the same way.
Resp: 1 (MPa)
